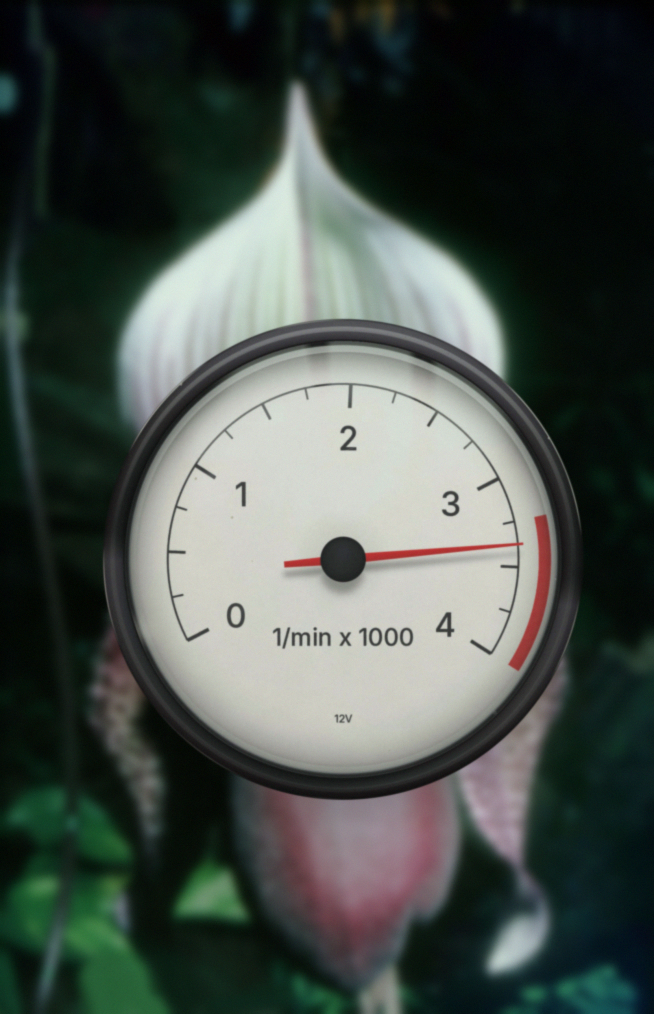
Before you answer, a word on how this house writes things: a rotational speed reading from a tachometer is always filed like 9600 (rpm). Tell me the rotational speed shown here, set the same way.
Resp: 3375 (rpm)
